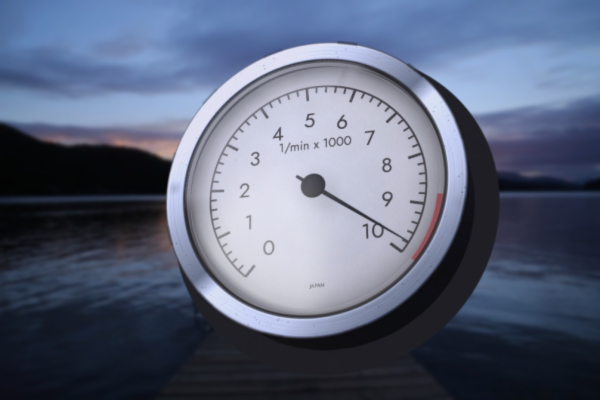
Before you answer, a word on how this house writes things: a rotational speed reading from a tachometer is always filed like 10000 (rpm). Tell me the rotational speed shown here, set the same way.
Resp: 9800 (rpm)
